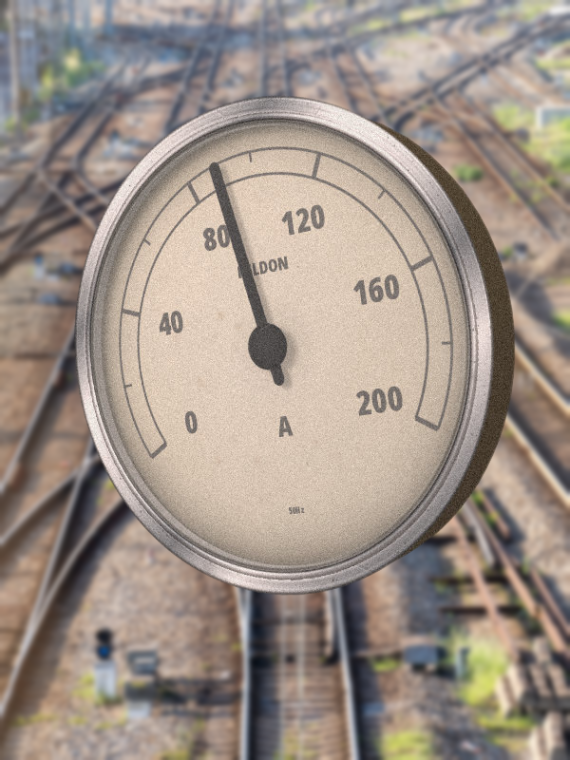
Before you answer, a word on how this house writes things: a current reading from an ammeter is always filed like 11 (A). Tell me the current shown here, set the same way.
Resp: 90 (A)
